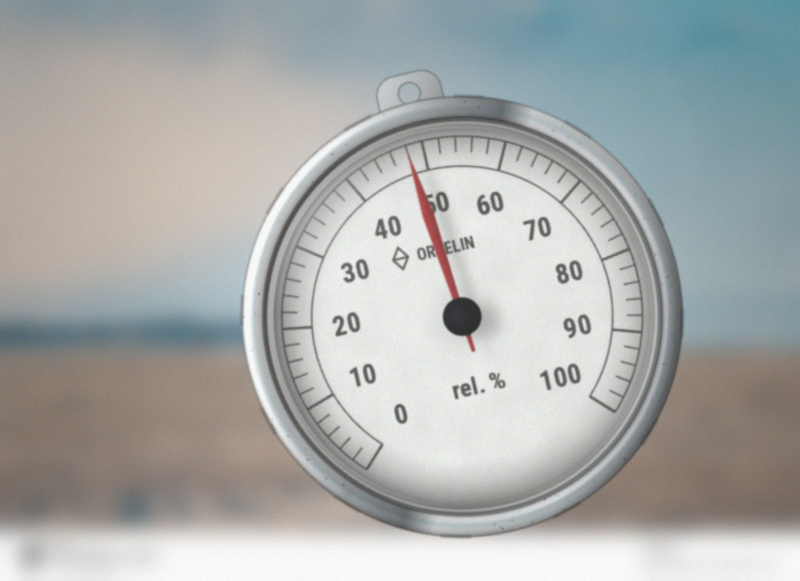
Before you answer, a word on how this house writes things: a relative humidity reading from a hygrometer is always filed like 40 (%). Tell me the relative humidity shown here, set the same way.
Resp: 48 (%)
